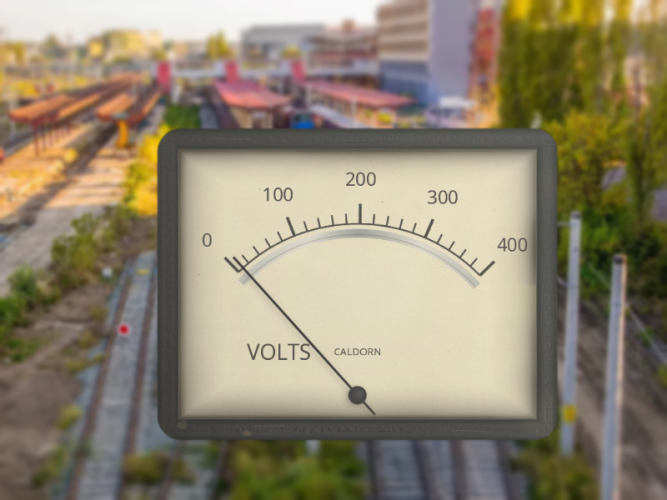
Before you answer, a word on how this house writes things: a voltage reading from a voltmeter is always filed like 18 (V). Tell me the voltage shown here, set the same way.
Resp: 10 (V)
